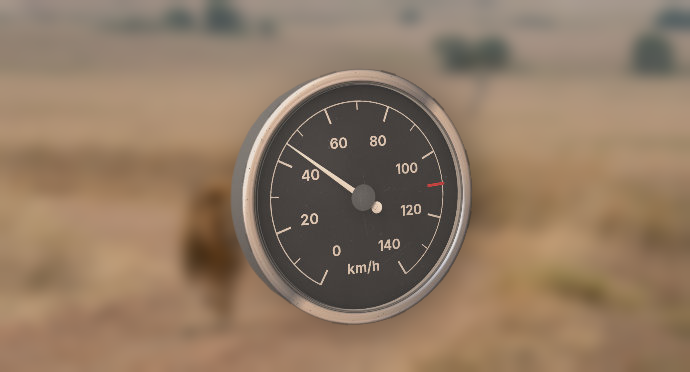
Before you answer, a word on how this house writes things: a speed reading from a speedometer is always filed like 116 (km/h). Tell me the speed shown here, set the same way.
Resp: 45 (km/h)
